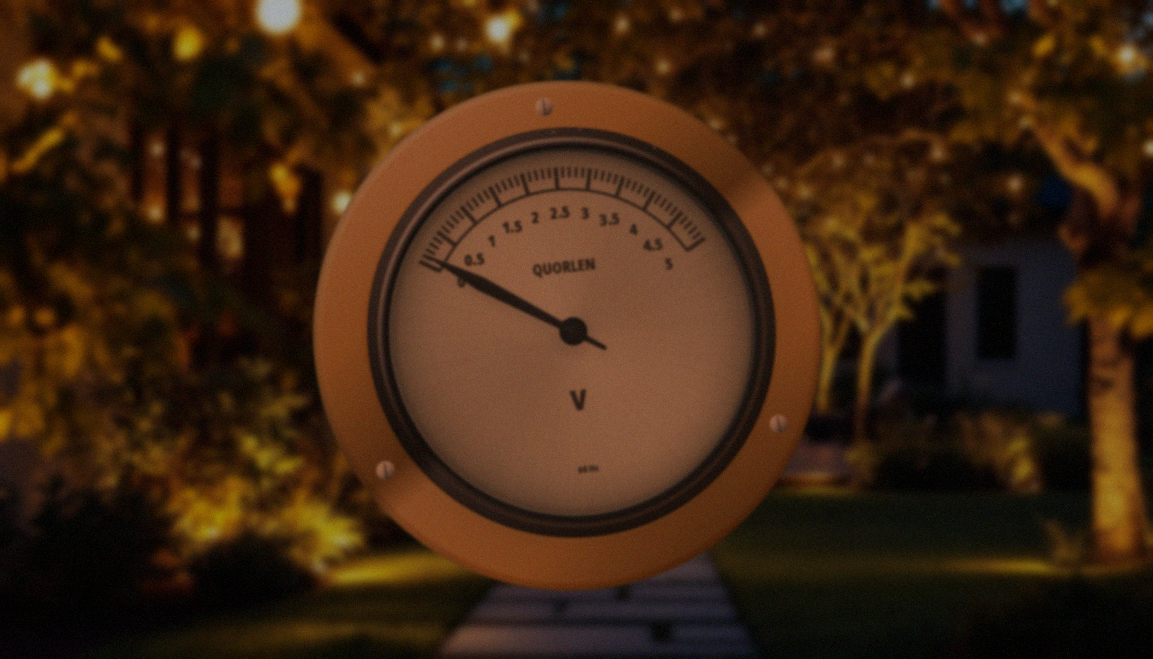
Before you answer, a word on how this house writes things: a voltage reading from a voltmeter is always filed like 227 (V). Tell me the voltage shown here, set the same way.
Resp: 0.1 (V)
